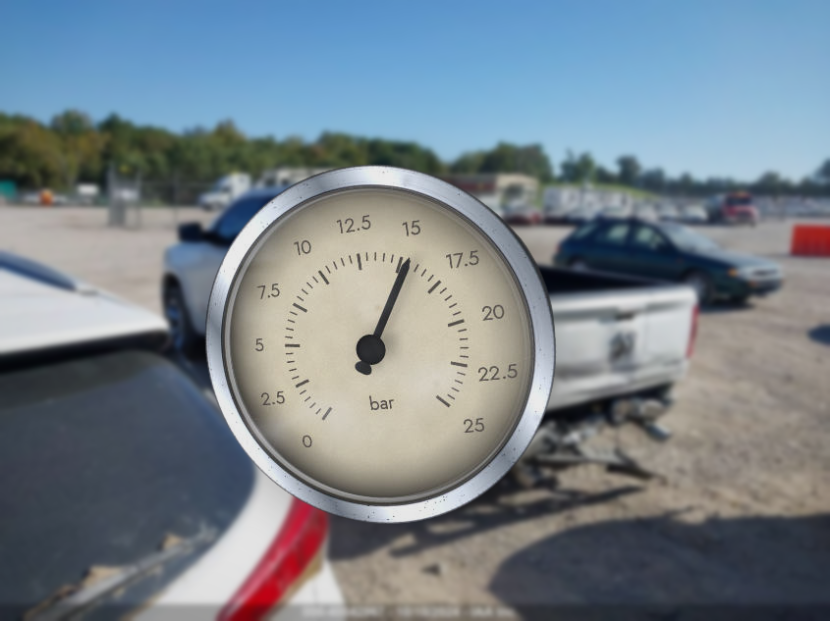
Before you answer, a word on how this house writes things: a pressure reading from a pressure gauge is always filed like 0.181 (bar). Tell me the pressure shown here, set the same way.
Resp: 15.5 (bar)
